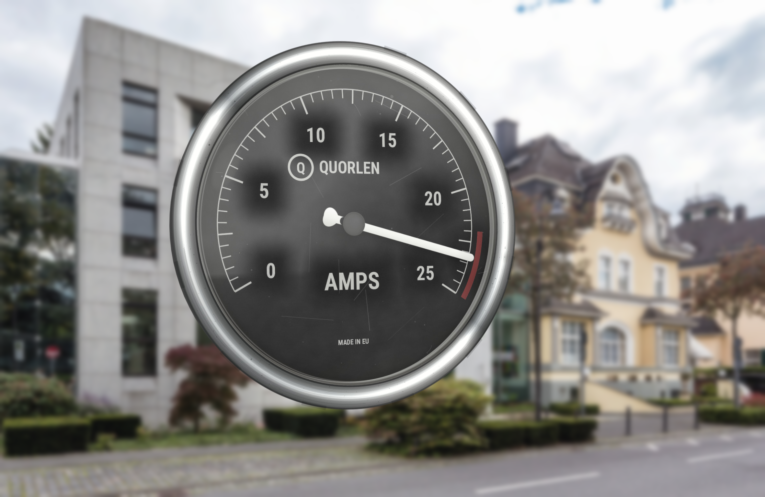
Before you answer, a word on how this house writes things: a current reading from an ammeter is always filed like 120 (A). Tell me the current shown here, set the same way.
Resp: 23.25 (A)
